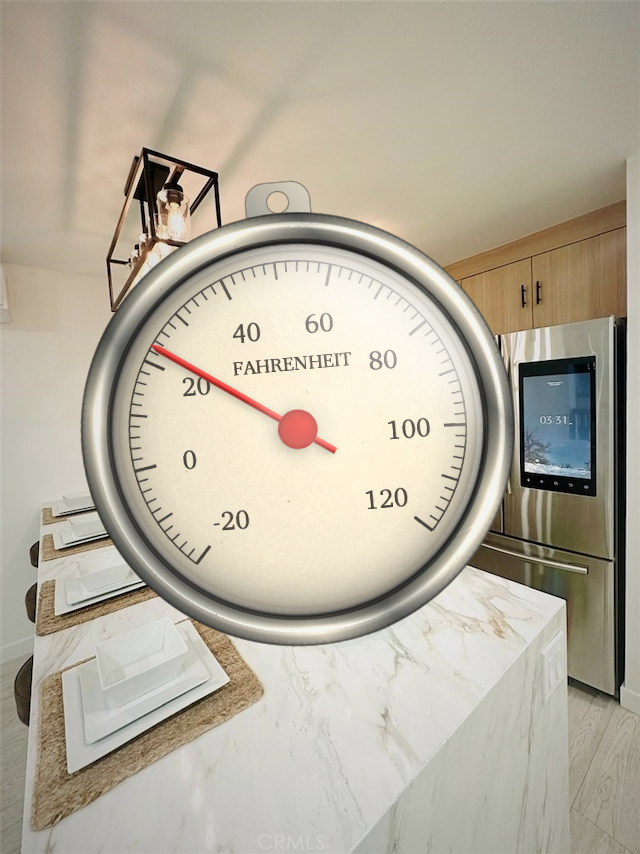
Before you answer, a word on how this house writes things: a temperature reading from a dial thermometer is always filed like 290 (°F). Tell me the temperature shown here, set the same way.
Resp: 23 (°F)
